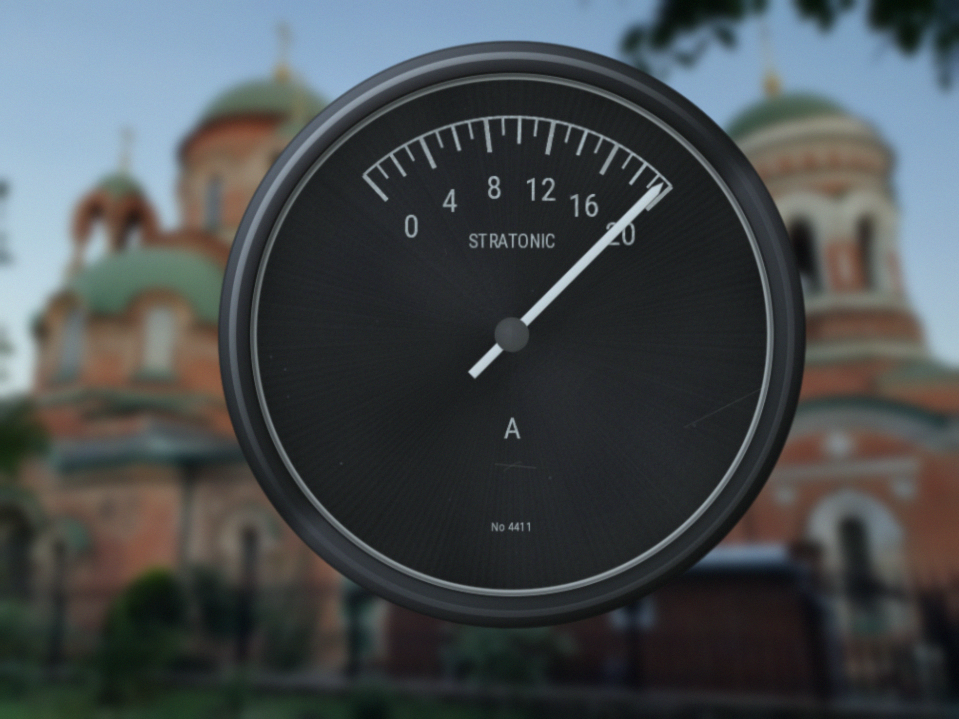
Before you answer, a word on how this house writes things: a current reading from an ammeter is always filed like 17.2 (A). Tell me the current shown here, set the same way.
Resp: 19.5 (A)
